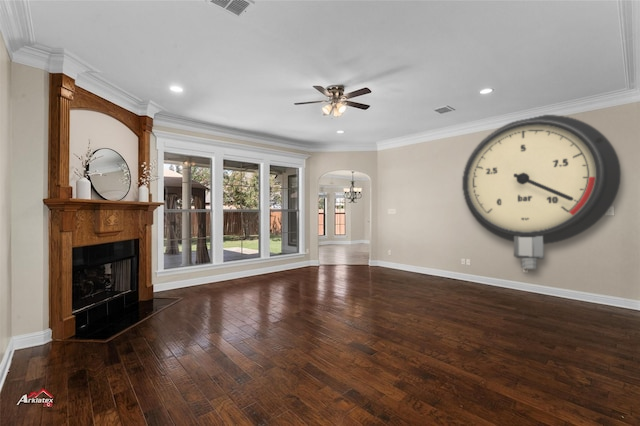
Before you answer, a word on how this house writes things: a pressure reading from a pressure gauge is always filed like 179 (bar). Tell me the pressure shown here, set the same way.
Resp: 9.5 (bar)
